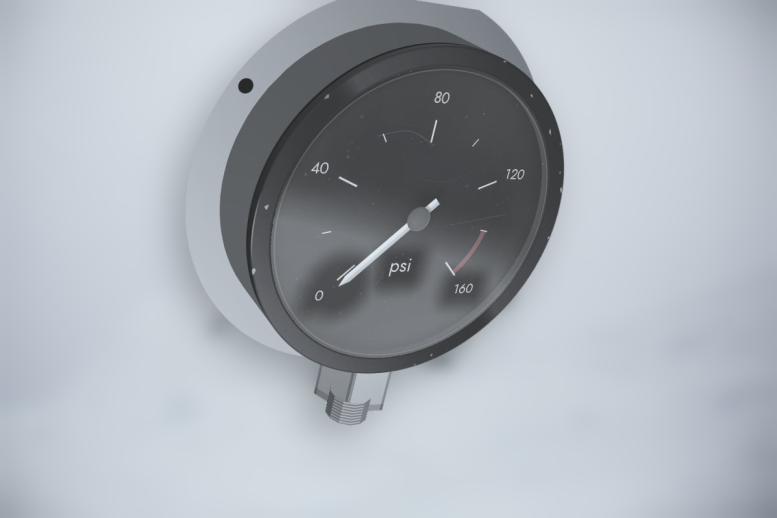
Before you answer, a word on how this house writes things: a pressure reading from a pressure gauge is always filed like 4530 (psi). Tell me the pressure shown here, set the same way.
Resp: 0 (psi)
